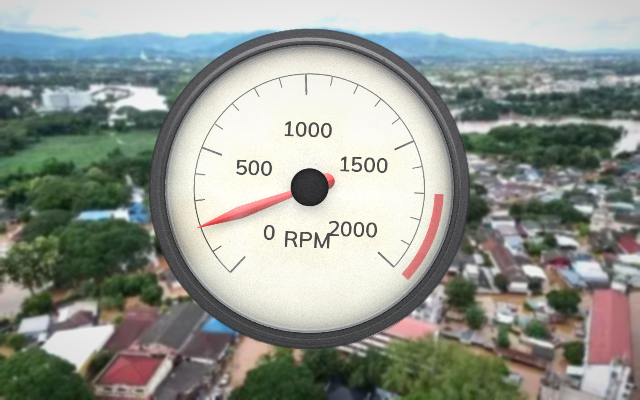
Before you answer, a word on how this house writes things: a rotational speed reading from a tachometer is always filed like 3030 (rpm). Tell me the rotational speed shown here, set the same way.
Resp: 200 (rpm)
